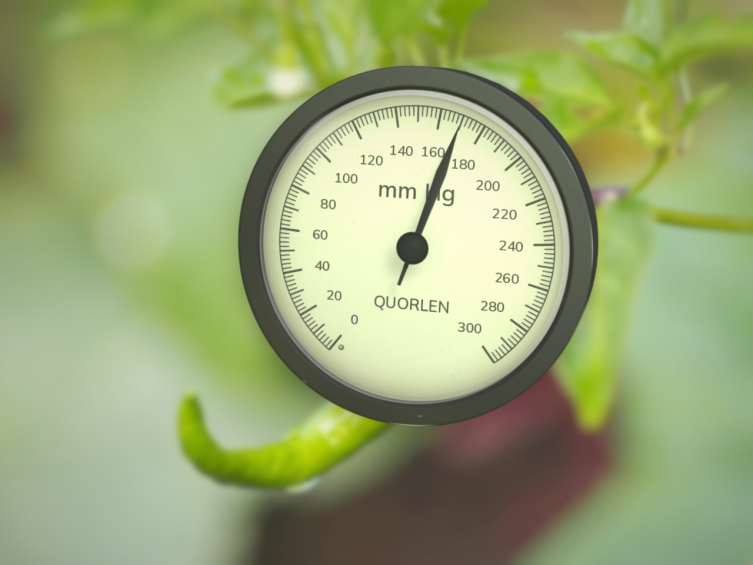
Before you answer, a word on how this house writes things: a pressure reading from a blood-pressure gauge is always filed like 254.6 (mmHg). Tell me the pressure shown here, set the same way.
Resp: 170 (mmHg)
